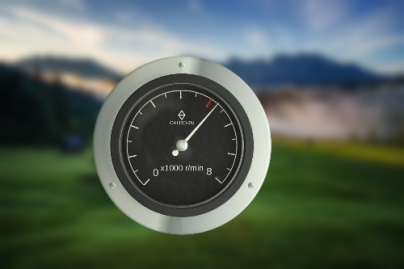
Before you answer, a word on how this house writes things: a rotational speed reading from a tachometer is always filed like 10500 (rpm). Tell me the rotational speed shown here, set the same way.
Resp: 5250 (rpm)
